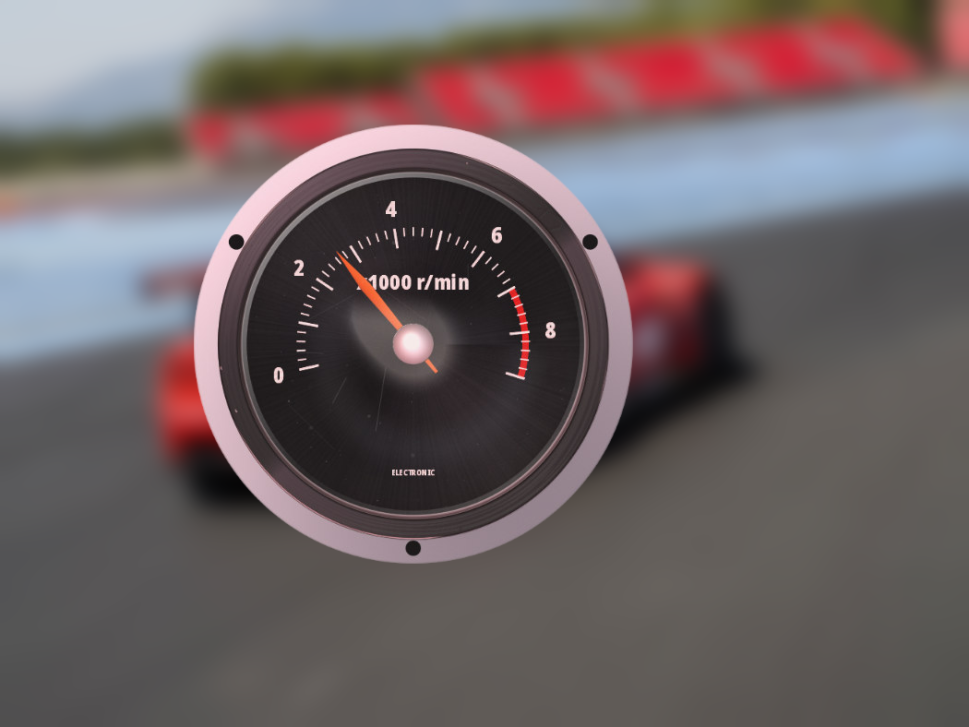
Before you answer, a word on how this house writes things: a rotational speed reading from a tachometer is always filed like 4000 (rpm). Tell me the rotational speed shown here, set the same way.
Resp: 2700 (rpm)
